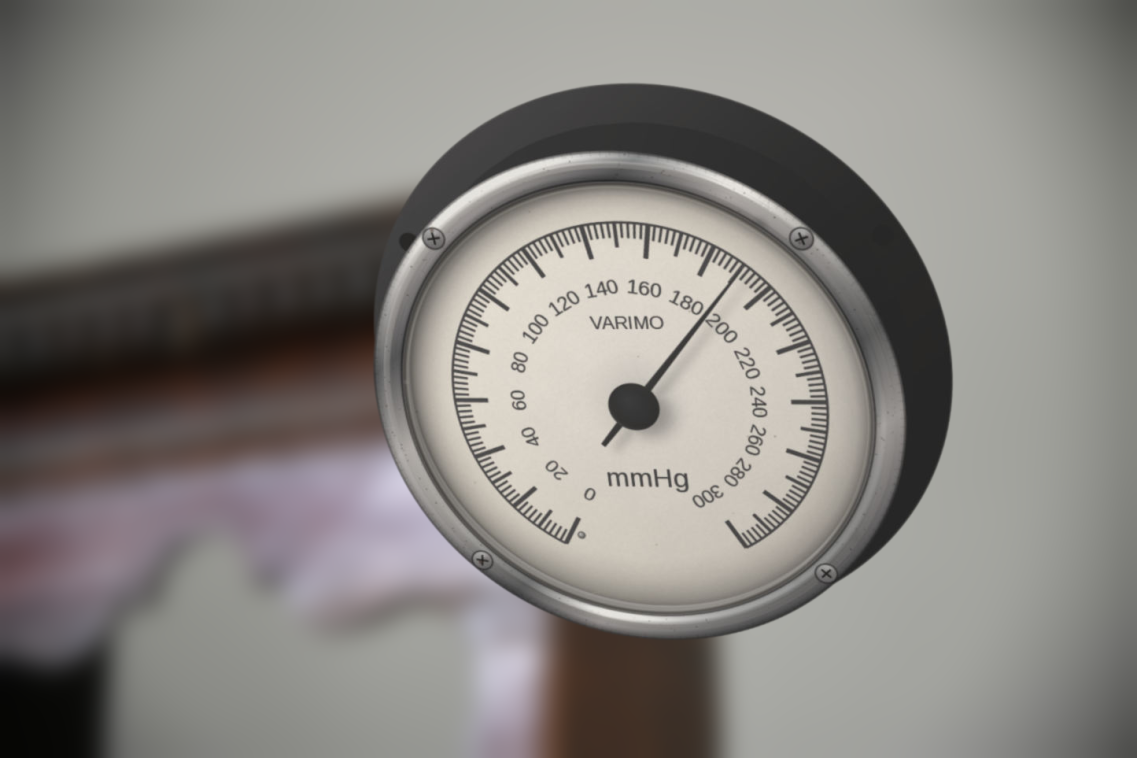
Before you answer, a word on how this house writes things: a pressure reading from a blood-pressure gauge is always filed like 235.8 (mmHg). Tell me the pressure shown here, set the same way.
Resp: 190 (mmHg)
